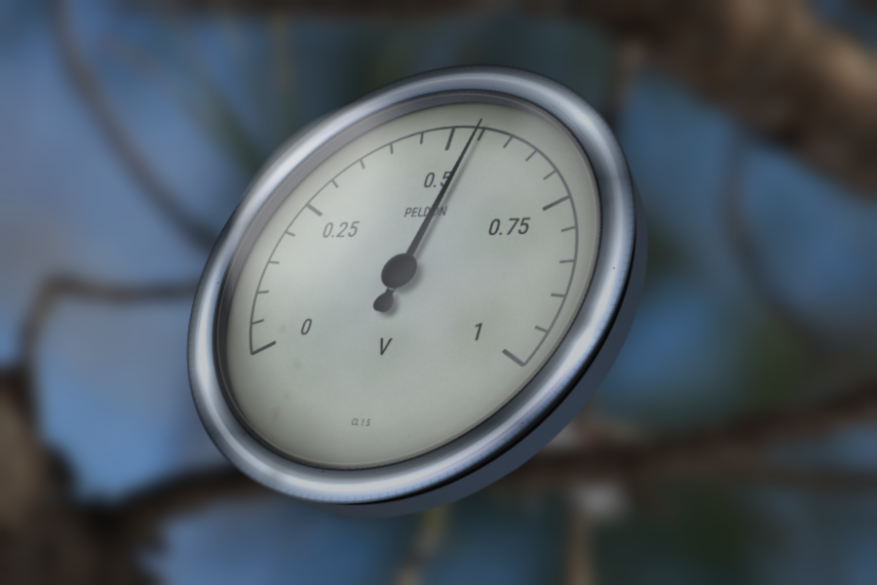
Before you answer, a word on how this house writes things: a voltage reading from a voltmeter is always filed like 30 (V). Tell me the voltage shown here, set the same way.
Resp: 0.55 (V)
